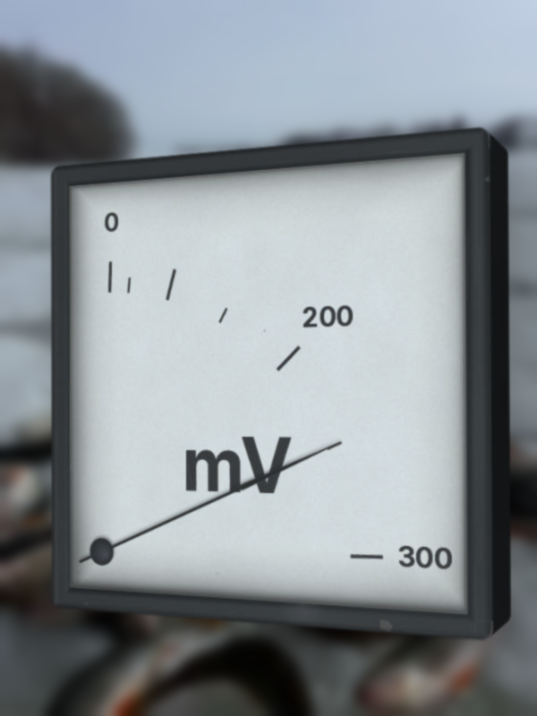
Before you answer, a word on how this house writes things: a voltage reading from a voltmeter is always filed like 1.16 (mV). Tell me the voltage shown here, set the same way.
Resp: 250 (mV)
